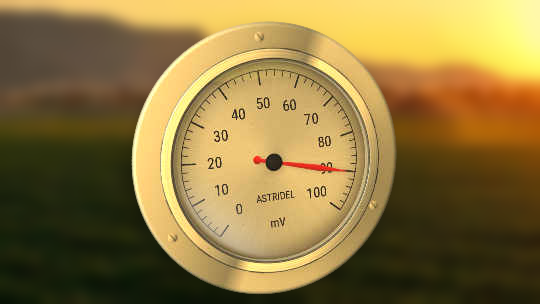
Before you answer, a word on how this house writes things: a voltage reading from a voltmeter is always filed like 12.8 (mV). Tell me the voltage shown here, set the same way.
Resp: 90 (mV)
